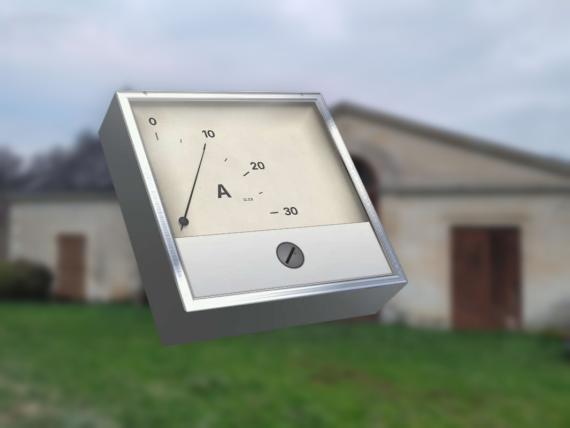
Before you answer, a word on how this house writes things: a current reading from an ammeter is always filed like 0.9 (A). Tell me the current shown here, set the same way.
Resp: 10 (A)
